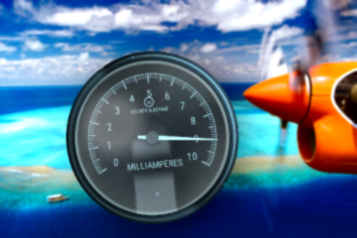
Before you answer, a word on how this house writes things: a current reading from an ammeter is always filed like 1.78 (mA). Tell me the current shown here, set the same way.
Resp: 9 (mA)
